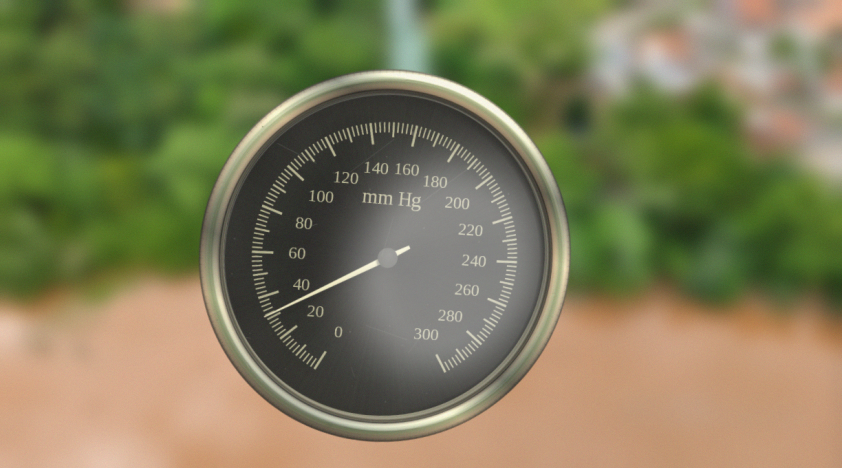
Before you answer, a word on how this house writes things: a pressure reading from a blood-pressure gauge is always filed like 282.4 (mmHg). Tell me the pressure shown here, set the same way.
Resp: 32 (mmHg)
